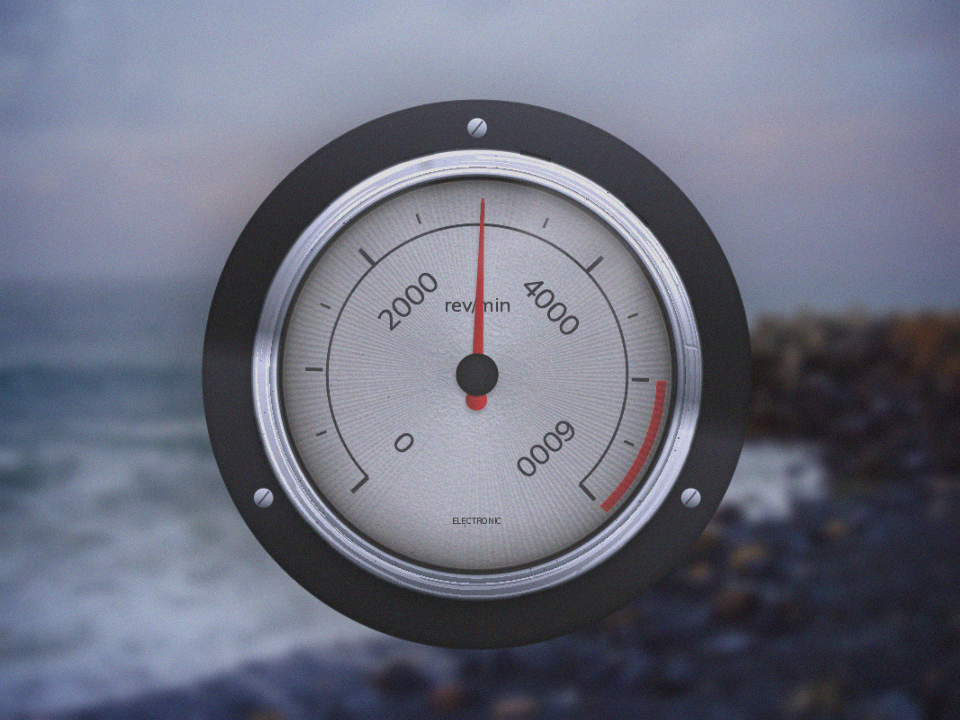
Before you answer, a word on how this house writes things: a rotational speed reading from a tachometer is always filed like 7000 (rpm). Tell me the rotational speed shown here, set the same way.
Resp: 3000 (rpm)
